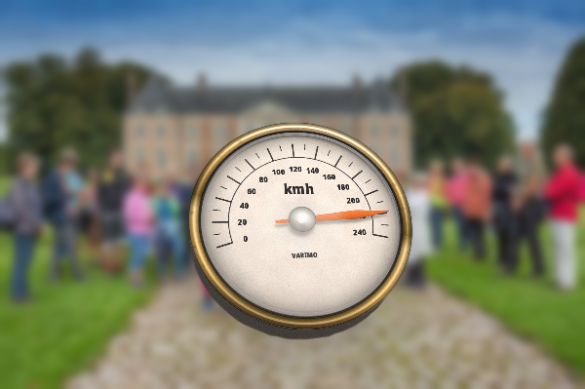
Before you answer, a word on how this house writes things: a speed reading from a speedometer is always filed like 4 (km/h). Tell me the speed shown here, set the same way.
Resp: 220 (km/h)
